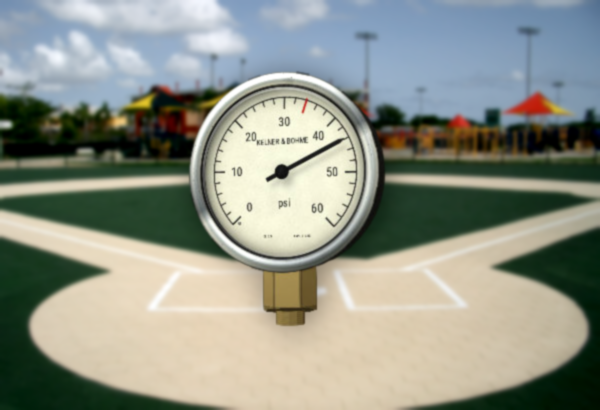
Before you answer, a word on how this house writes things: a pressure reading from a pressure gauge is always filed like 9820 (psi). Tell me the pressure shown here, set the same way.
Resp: 44 (psi)
